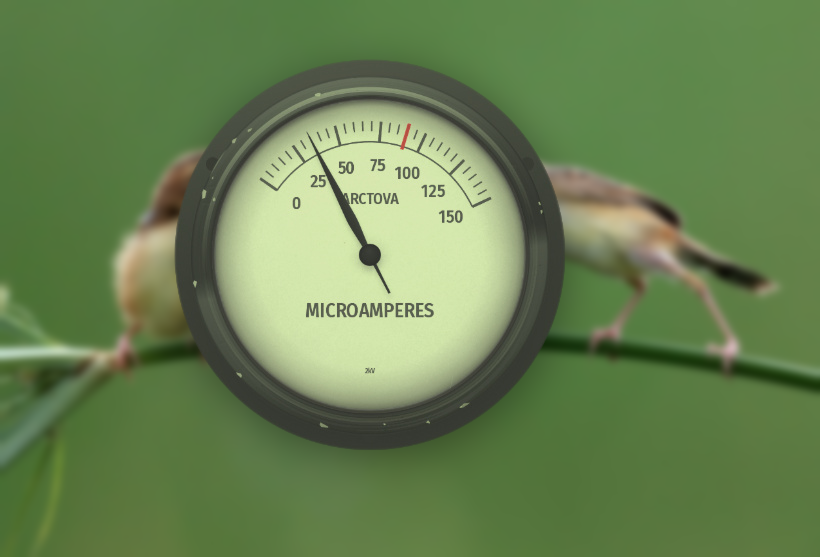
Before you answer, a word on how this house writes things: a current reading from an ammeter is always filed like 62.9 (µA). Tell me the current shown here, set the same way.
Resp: 35 (µA)
